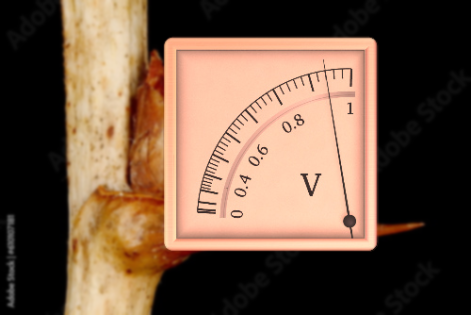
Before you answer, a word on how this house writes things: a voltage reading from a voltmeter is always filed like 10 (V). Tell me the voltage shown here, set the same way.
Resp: 0.94 (V)
